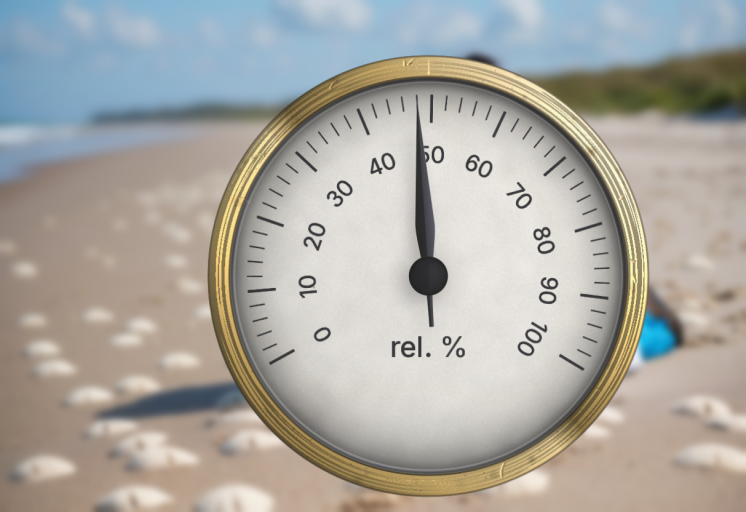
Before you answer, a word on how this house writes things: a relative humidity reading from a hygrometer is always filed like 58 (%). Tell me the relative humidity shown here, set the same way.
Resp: 48 (%)
